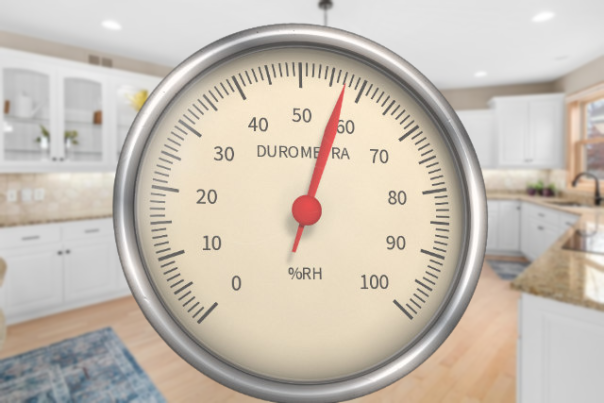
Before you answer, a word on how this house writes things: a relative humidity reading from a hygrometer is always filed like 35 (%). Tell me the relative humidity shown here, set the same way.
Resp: 57 (%)
